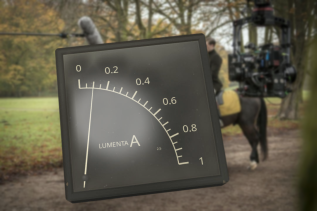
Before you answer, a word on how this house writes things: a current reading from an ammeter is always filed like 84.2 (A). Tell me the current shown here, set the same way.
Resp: 0.1 (A)
